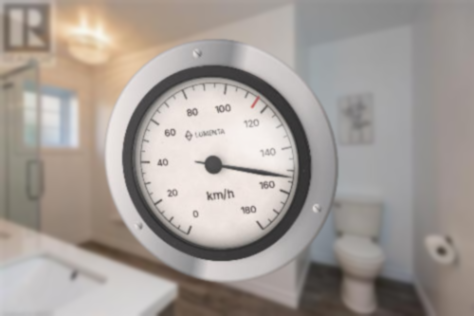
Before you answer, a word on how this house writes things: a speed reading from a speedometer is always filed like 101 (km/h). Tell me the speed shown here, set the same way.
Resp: 152.5 (km/h)
